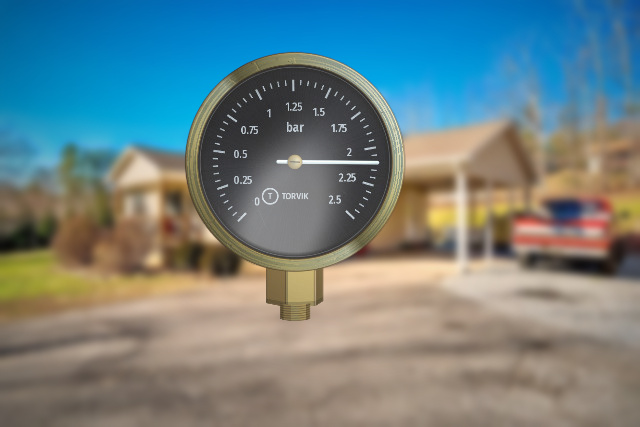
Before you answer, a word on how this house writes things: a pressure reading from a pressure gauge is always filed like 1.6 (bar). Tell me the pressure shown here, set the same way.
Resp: 2.1 (bar)
